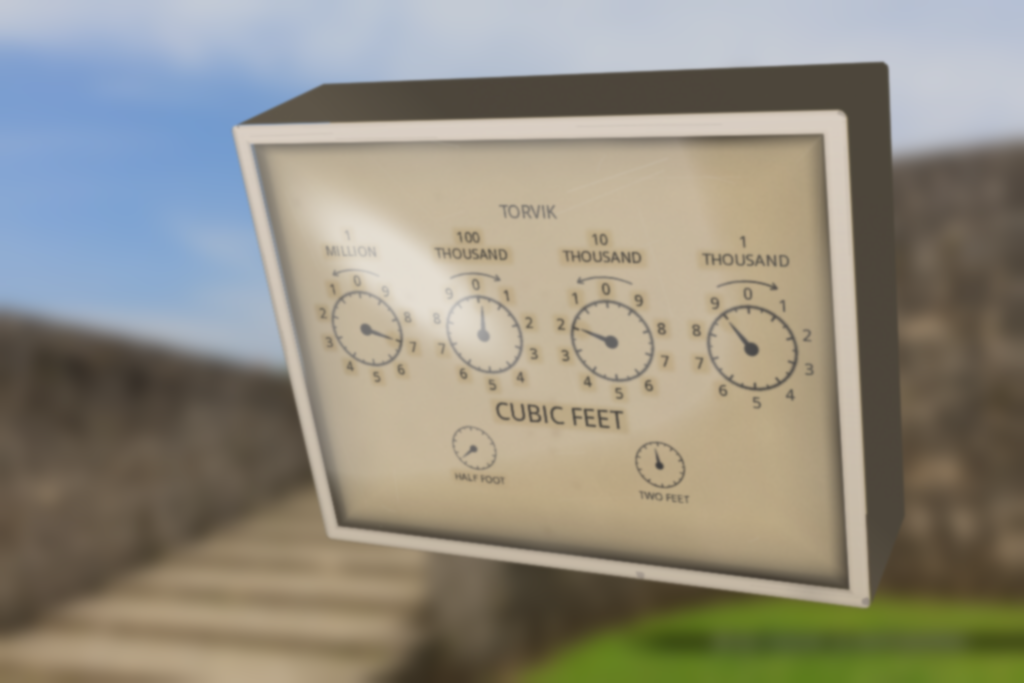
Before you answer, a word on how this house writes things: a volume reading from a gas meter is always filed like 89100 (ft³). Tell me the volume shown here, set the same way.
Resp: 701900 (ft³)
